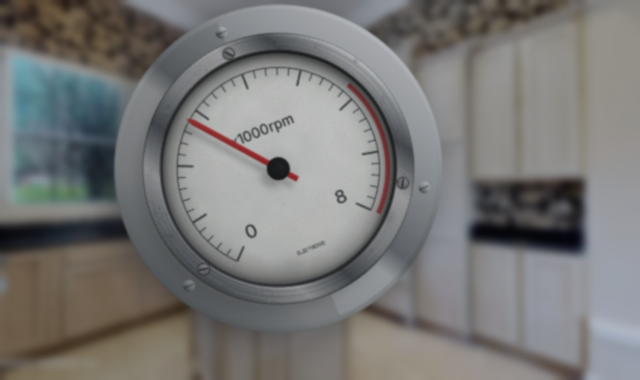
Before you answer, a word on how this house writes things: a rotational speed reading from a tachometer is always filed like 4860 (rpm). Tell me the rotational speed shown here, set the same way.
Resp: 2800 (rpm)
